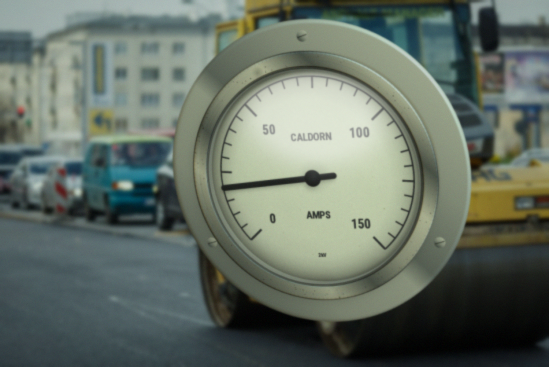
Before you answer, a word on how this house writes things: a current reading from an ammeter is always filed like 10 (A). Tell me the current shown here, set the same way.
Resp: 20 (A)
